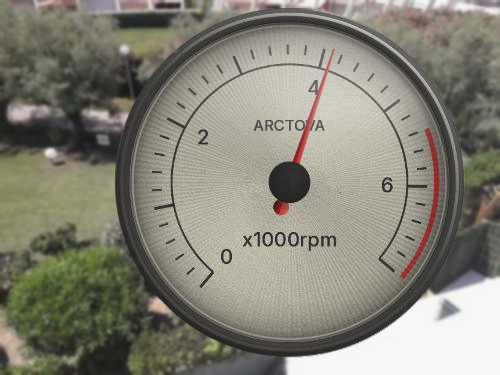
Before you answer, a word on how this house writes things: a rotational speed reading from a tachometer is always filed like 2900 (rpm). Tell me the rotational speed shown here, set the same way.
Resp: 4100 (rpm)
